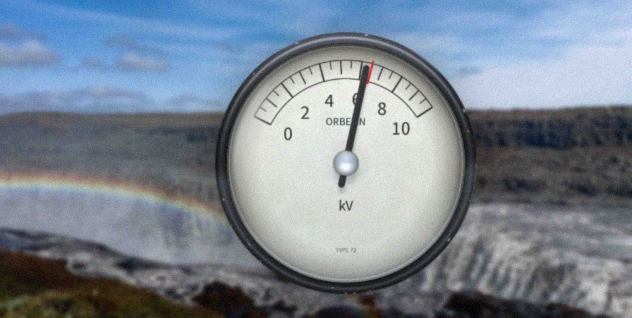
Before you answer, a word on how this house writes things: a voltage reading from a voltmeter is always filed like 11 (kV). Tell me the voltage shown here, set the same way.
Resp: 6.25 (kV)
